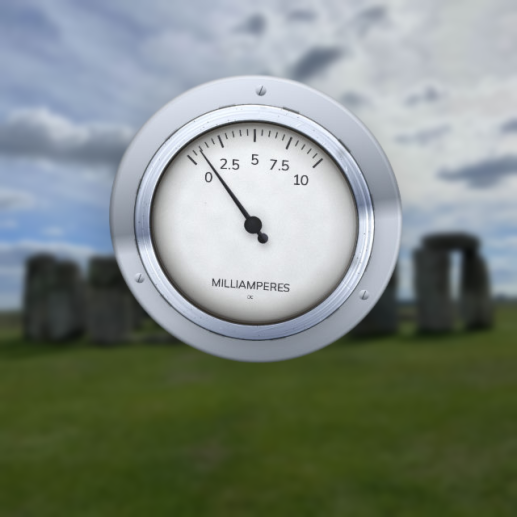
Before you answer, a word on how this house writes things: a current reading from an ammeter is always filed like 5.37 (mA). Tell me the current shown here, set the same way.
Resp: 1 (mA)
